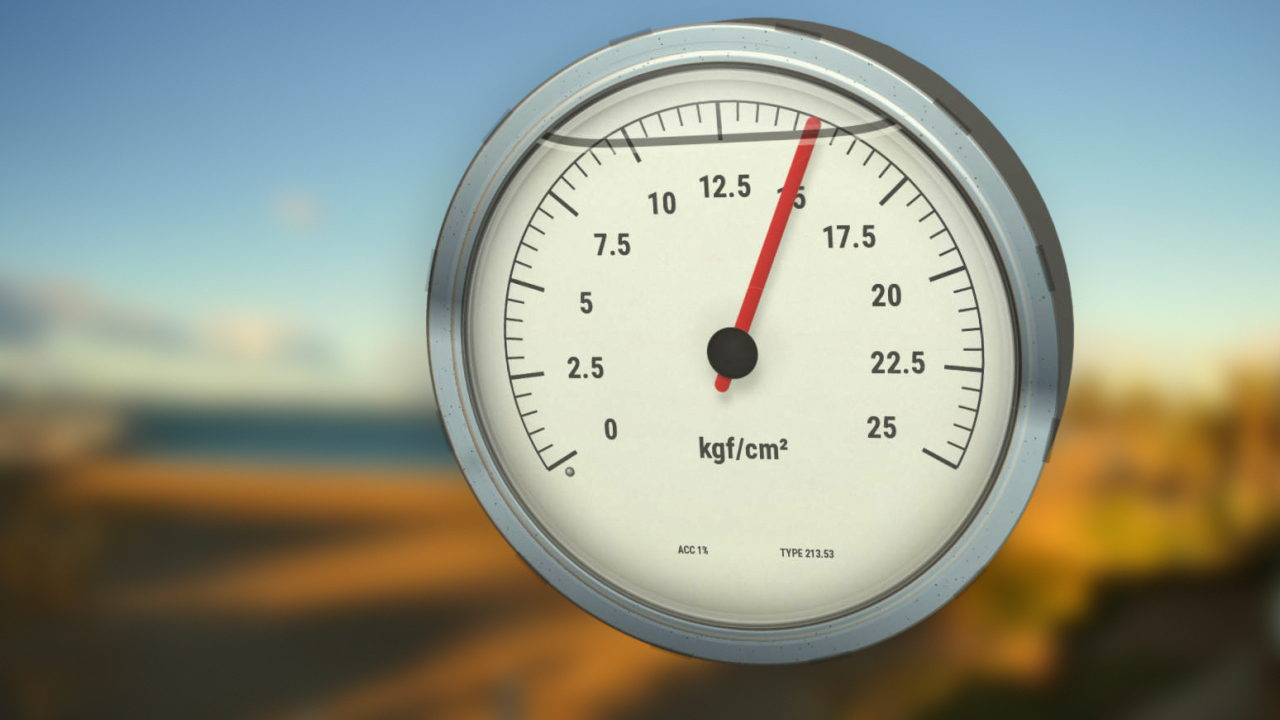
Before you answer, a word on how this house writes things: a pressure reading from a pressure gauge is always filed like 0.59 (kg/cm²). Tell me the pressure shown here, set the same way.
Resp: 15 (kg/cm²)
